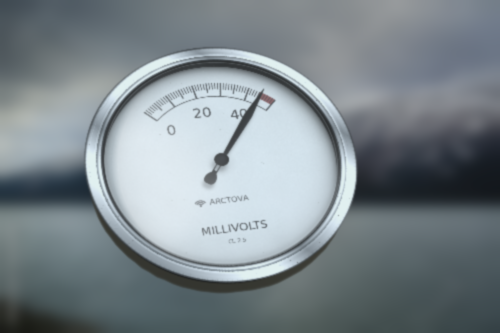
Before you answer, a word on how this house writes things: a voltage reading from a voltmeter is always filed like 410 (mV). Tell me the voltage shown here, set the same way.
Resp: 45 (mV)
